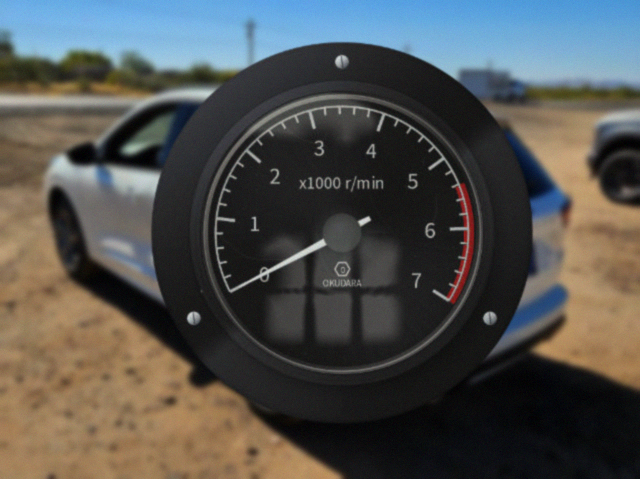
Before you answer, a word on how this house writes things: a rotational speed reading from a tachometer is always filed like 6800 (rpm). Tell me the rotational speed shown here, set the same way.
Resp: 0 (rpm)
